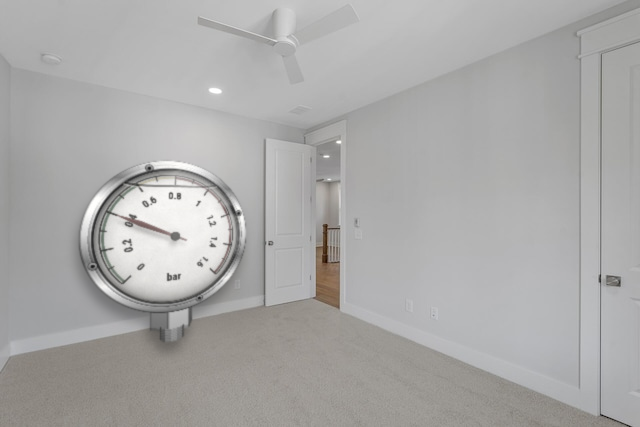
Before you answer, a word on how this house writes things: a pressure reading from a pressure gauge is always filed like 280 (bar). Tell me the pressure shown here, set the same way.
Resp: 0.4 (bar)
